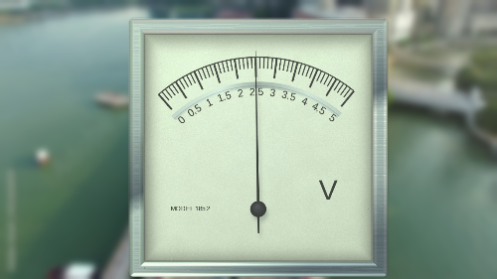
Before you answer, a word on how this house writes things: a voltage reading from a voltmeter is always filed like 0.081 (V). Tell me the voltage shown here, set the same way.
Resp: 2.5 (V)
